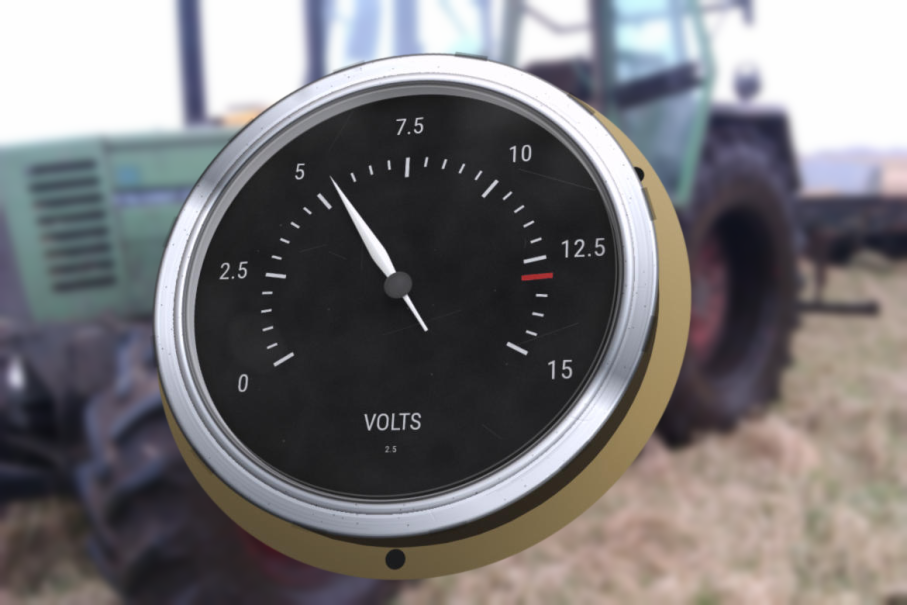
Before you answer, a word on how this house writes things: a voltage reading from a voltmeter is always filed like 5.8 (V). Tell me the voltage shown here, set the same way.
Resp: 5.5 (V)
